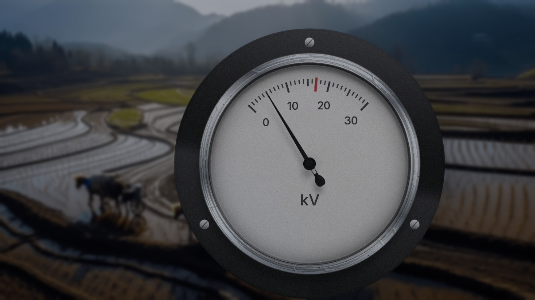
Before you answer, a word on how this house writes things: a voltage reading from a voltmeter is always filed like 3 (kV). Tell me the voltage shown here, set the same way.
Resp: 5 (kV)
